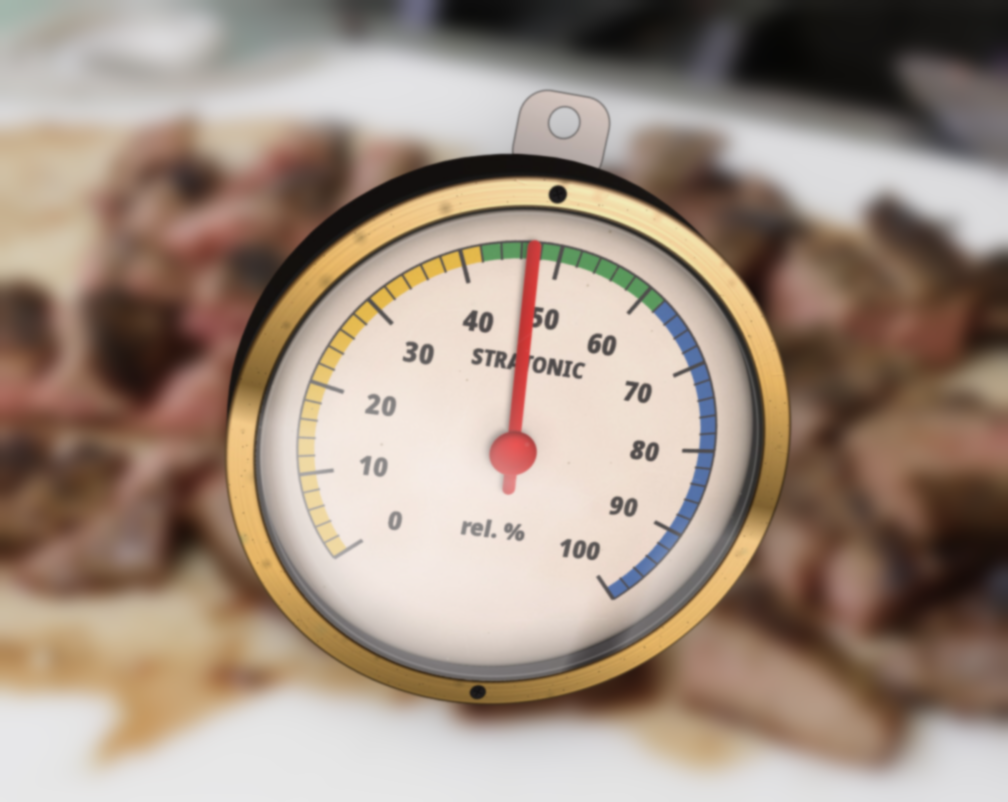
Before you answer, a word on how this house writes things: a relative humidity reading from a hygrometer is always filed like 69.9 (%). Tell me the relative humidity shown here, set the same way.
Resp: 47 (%)
